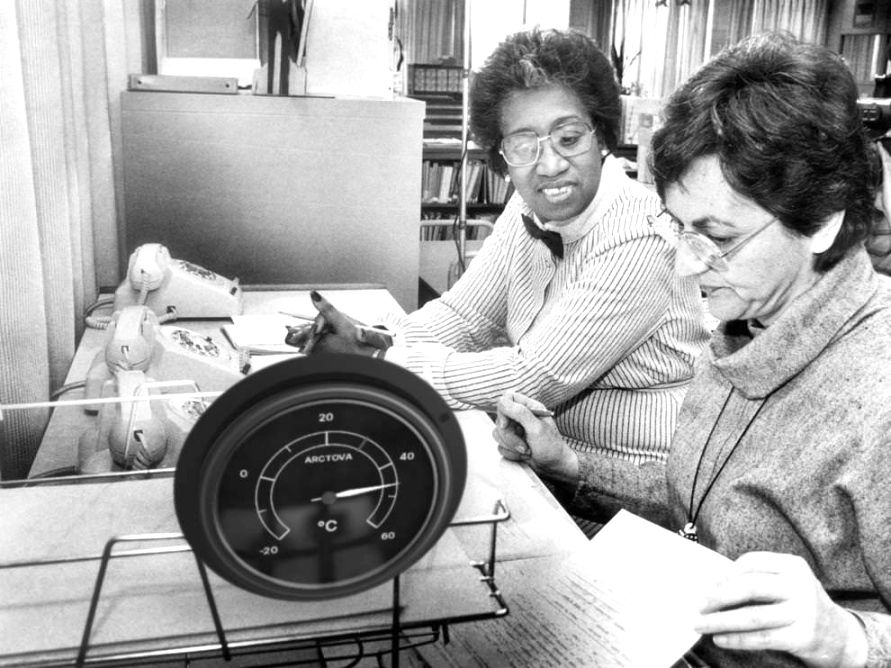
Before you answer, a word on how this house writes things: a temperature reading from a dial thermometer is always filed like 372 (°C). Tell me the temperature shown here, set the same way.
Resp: 45 (°C)
